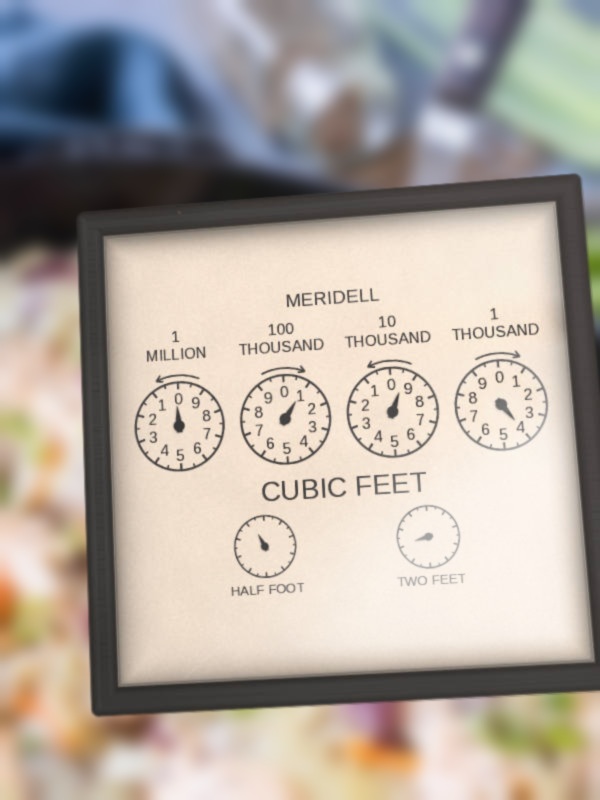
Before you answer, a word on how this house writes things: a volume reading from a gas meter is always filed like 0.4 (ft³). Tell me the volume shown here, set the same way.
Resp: 9400 (ft³)
